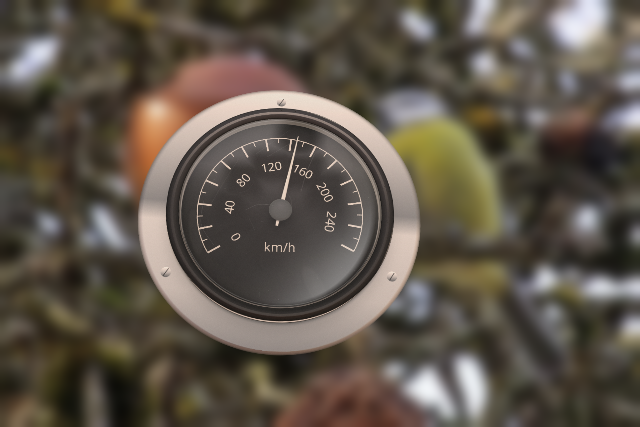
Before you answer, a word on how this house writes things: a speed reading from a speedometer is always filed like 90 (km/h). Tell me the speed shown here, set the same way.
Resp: 145 (km/h)
